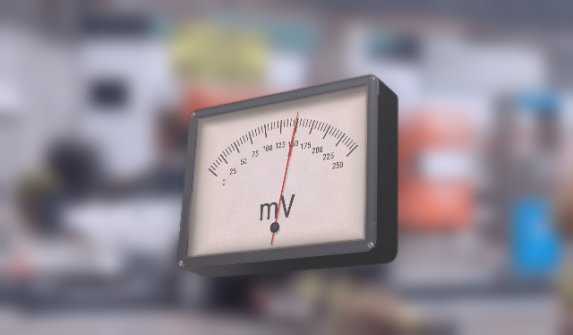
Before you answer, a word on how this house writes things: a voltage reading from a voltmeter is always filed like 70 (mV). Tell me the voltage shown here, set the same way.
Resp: 150 (mV)
